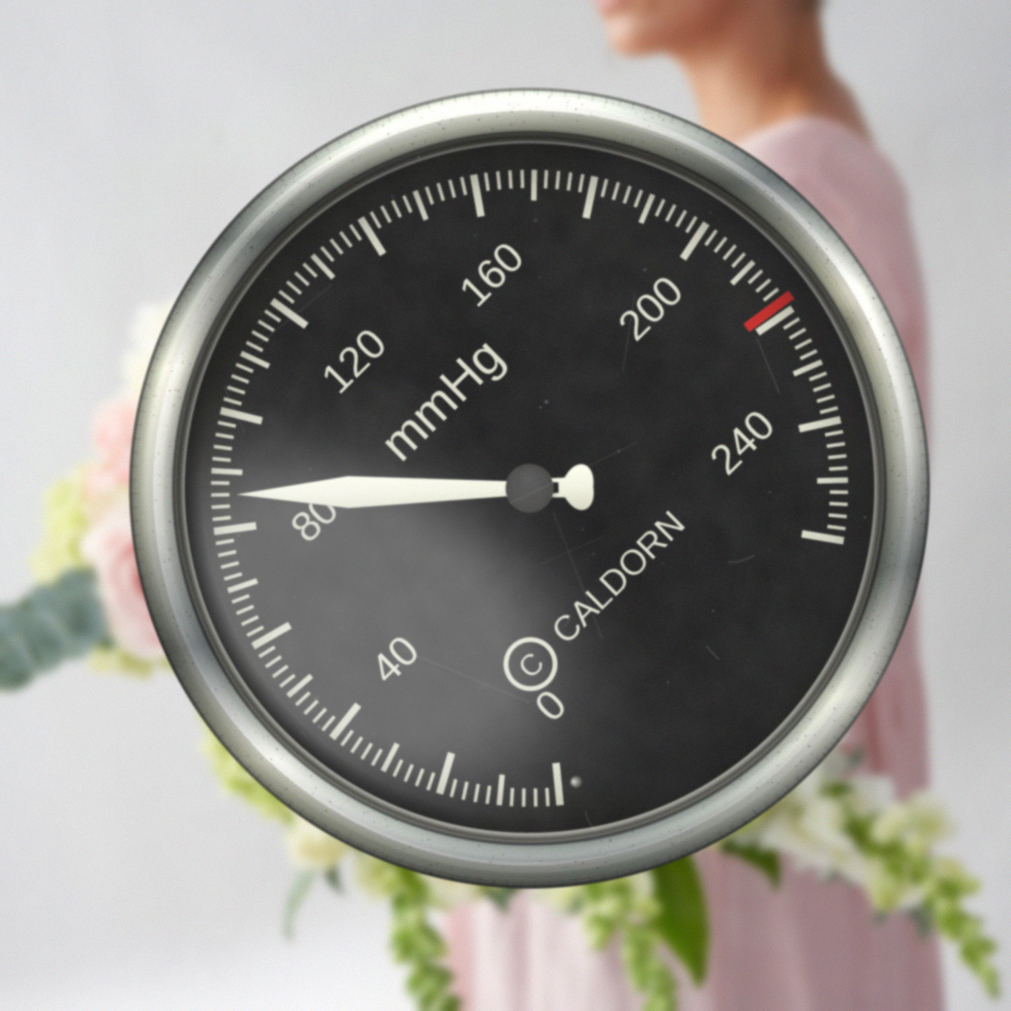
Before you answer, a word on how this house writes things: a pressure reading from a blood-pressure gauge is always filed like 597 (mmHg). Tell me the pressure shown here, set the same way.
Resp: 86 (mmHg)
